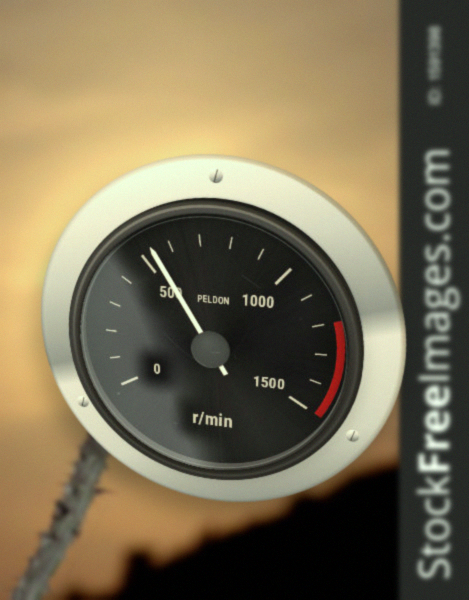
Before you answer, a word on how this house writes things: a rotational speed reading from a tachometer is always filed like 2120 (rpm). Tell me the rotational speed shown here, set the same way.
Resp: 550 (rpm)
